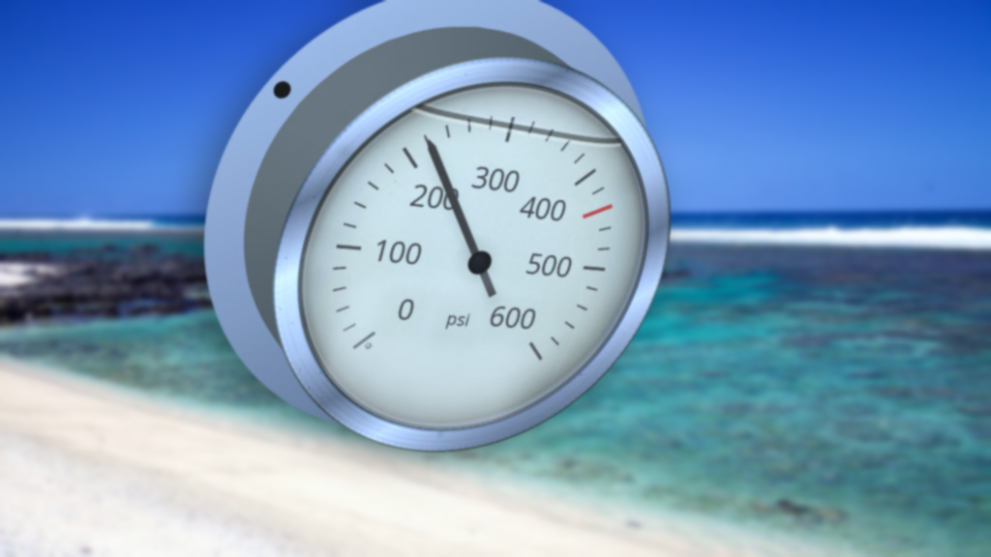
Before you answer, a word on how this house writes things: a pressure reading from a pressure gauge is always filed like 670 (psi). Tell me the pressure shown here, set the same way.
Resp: 220 (psi)
